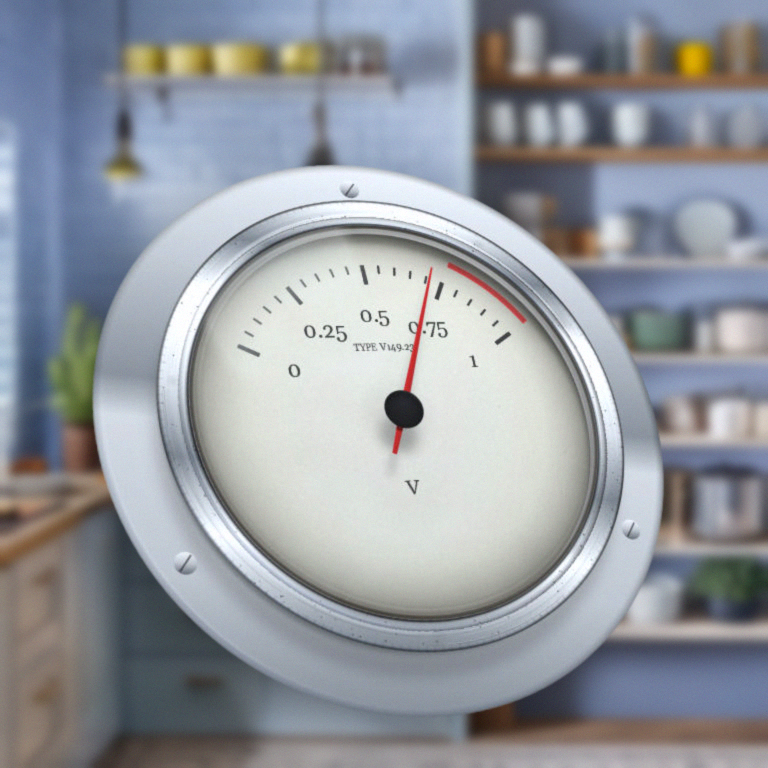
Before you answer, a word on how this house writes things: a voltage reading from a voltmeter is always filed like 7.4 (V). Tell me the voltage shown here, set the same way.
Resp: 0.7 (V)
